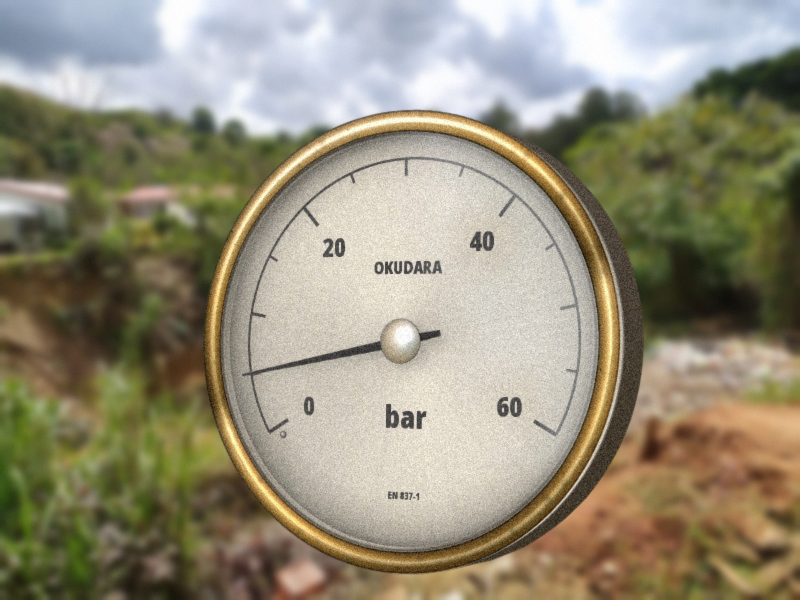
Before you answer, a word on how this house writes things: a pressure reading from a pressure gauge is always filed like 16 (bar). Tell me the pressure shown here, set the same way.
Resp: 5 (bar)
